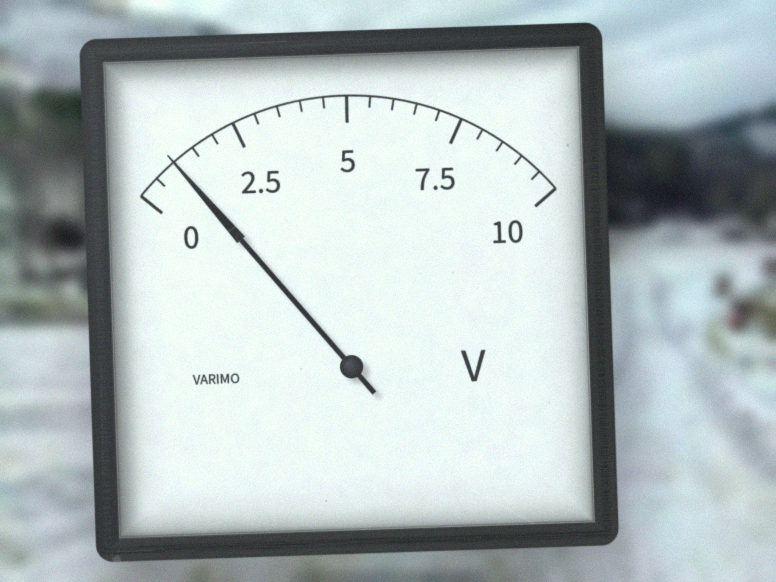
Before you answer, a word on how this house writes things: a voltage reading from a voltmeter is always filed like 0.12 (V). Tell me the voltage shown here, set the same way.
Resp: 1 (V)
